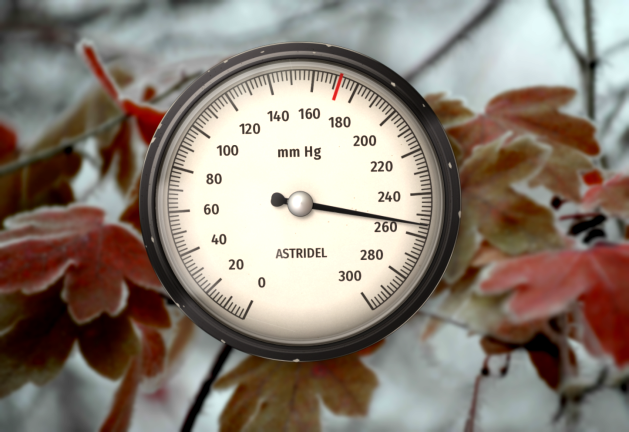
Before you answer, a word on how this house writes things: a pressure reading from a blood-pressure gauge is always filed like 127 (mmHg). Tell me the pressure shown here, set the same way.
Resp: 254 (mmHg)
